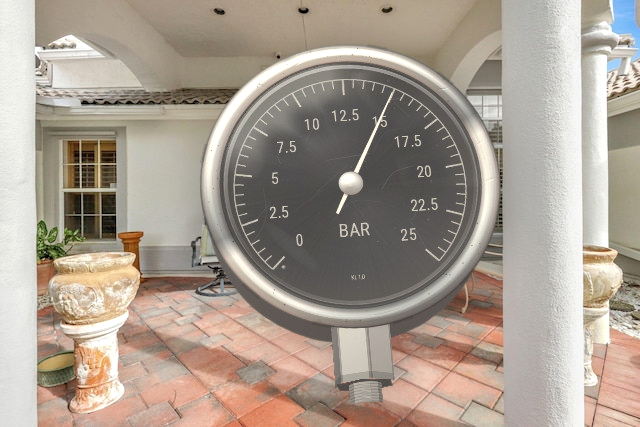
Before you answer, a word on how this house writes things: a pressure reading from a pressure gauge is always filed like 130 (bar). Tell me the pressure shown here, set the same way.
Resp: 15 (bar)
